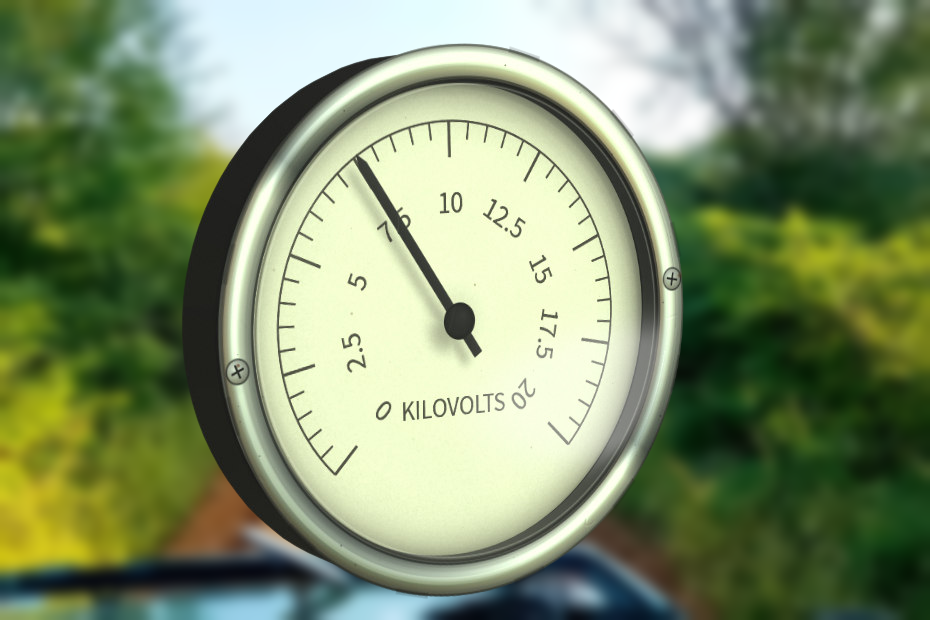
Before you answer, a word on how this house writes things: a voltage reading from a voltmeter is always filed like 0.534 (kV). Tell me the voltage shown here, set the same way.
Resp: 7.5 (kV)
